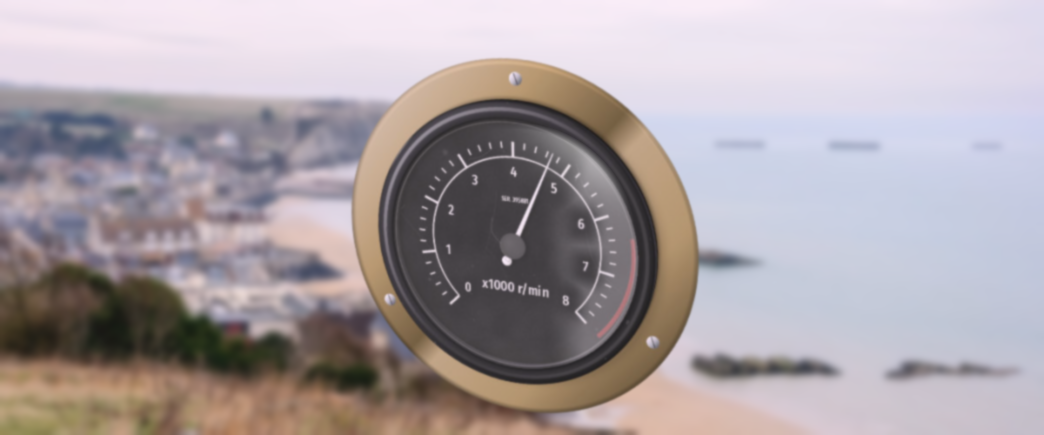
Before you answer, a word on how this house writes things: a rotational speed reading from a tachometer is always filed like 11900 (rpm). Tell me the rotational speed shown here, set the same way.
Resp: 4700 (rpm)
